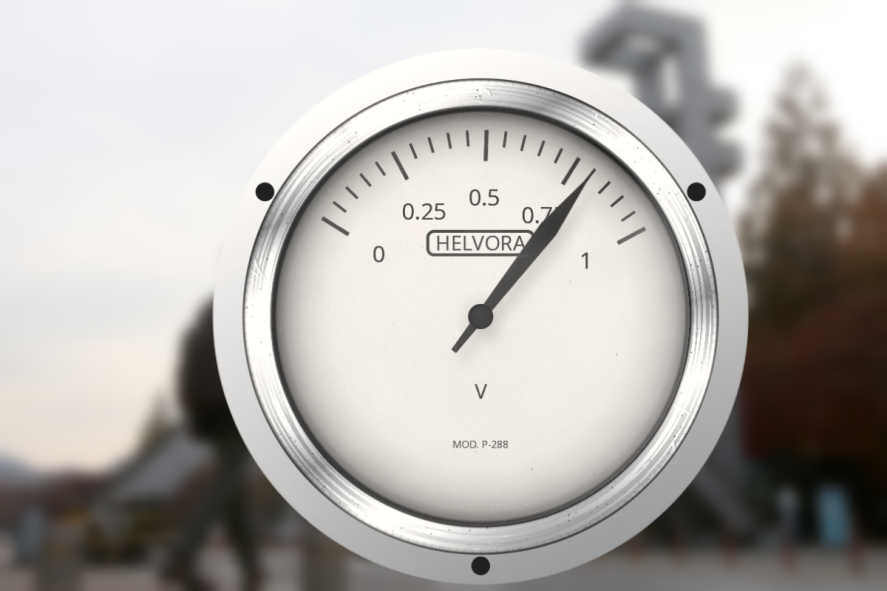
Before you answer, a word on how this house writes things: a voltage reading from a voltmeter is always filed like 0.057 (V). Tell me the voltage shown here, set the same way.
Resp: 0.8 (V)
